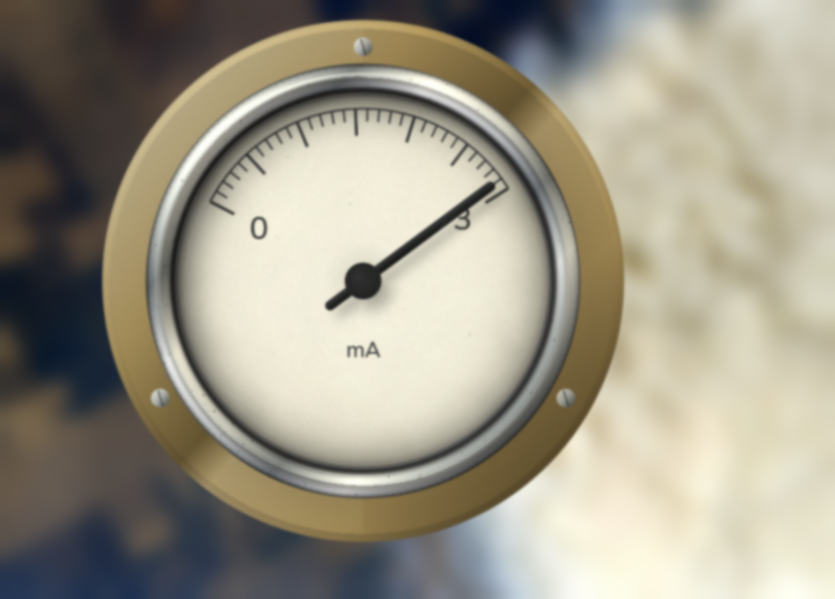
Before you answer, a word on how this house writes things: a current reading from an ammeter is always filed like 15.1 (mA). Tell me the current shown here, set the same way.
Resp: 2.9 (mA)
